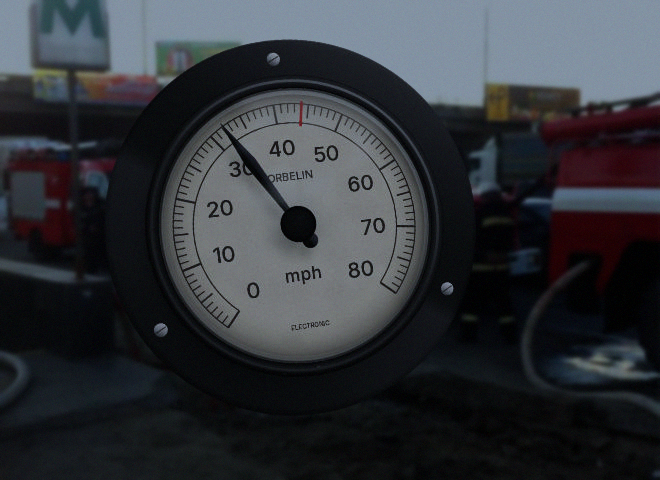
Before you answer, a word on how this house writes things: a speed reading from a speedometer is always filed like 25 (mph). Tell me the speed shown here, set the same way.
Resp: 32 (mph)
